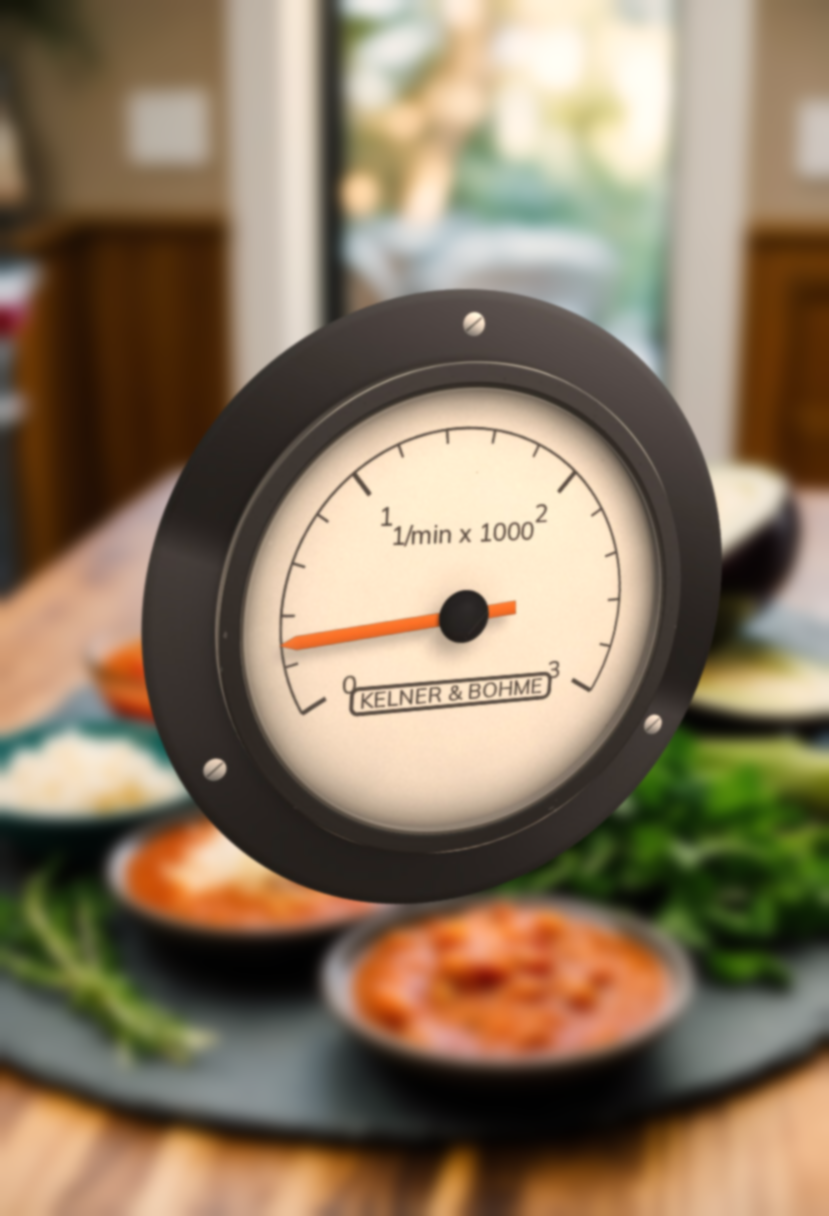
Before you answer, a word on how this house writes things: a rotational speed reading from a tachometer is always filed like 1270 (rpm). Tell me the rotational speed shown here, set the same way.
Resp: 300 (rpm)
